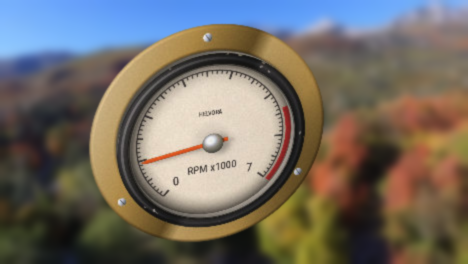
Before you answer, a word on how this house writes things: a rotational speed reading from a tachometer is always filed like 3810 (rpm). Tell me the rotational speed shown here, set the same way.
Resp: 1000 (rpm)
